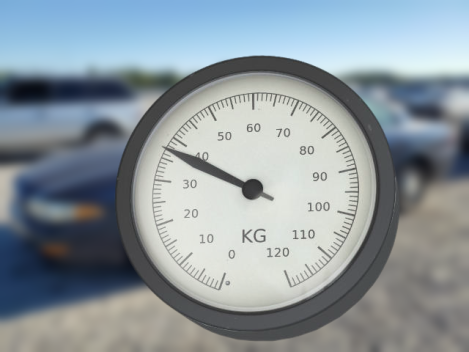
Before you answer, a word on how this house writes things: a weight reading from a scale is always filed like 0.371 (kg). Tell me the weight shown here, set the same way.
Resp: 37 (kg)
